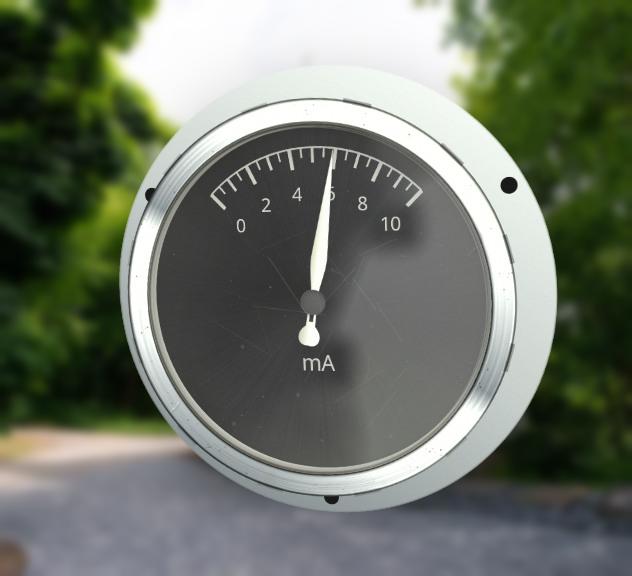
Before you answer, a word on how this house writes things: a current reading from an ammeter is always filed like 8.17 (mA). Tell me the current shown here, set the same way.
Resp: 6 (mA)
